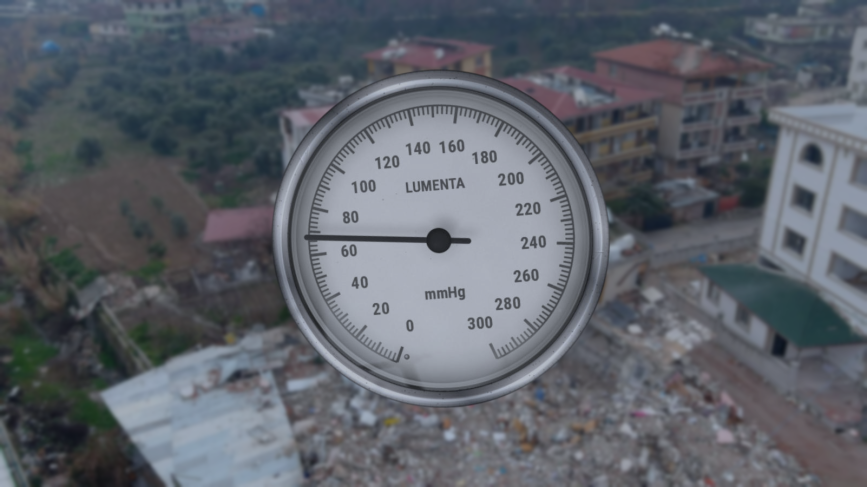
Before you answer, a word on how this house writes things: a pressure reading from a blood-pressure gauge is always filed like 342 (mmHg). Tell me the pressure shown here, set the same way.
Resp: 68 (mmHg)
